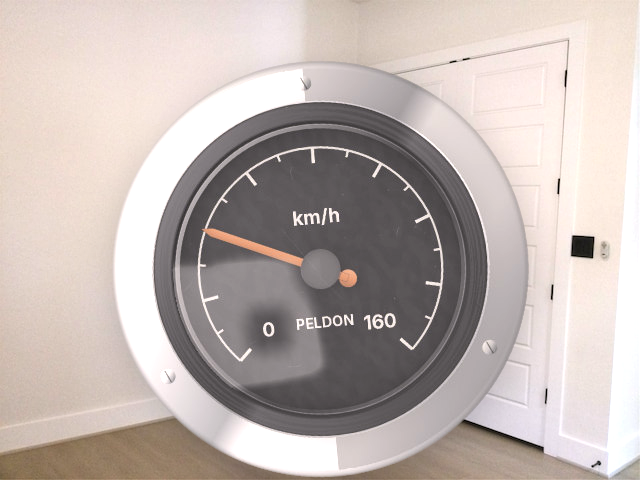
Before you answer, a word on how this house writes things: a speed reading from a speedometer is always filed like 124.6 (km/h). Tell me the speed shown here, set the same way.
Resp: 40 (km/h)
